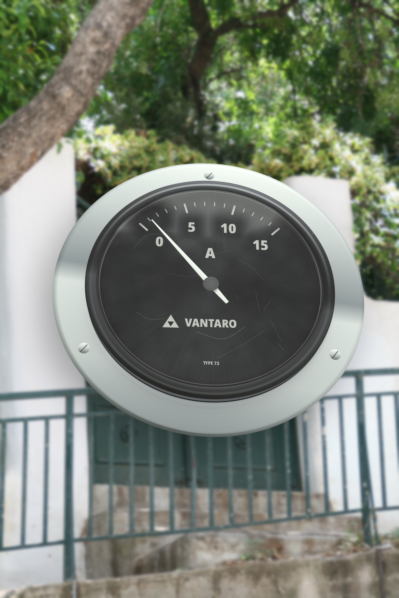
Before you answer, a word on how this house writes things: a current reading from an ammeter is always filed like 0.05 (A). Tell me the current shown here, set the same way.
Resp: 1 (A)
